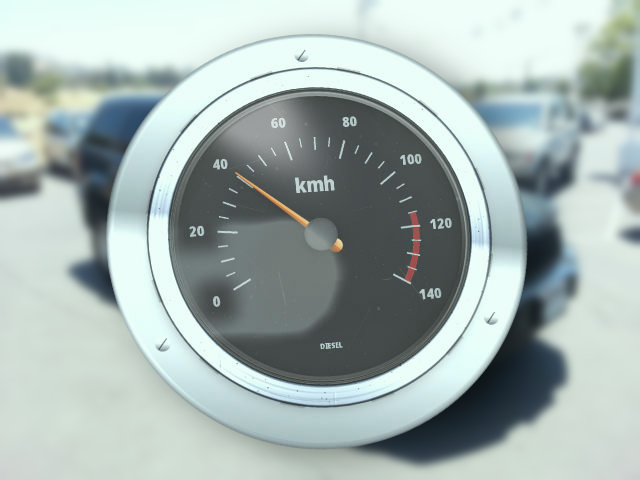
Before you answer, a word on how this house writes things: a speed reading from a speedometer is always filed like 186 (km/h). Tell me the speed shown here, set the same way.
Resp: 40 (km/h)
